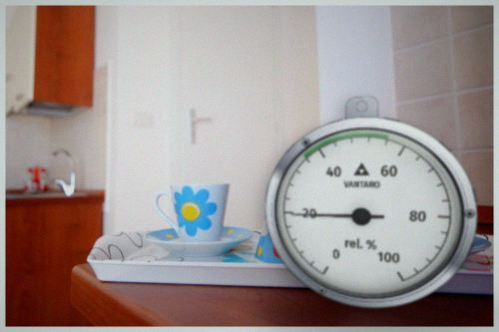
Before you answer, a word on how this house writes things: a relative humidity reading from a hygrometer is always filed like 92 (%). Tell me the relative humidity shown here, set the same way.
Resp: 20 (%)
